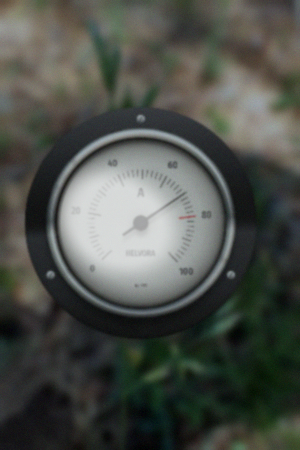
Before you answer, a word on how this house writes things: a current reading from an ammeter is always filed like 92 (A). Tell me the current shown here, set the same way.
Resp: 70 (A)
